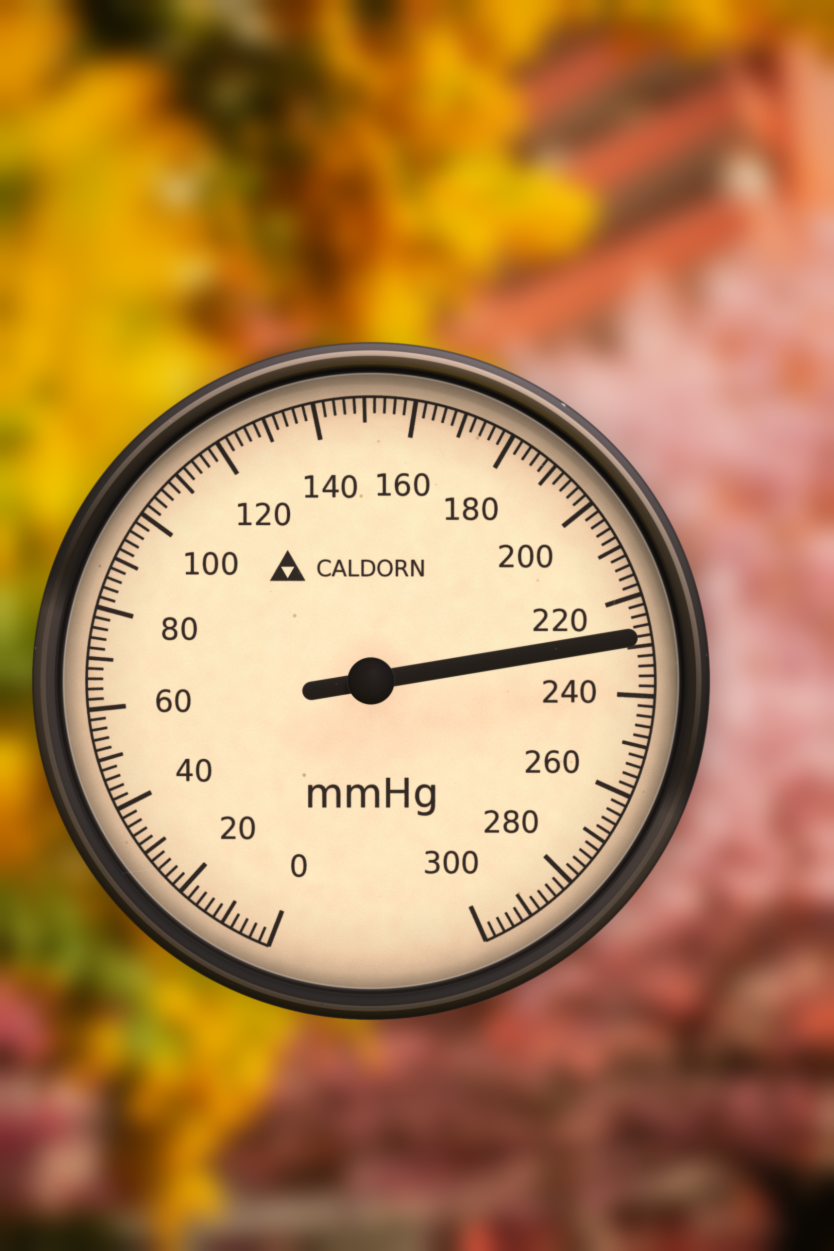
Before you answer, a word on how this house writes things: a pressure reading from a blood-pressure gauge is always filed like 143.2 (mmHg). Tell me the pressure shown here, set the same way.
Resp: 228 (mmHg)
